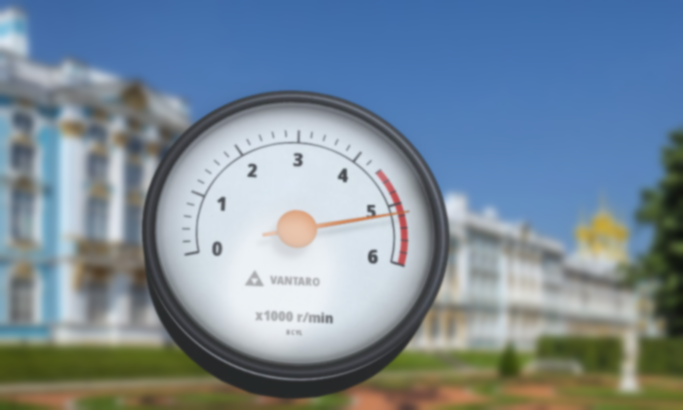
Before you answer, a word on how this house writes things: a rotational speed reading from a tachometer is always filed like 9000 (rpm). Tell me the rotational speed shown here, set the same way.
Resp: 5200 (rpm)
